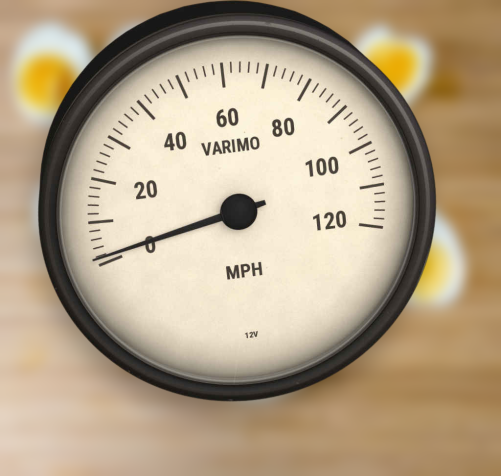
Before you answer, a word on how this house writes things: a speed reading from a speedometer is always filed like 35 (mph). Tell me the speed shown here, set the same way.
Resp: 2 (mph)
